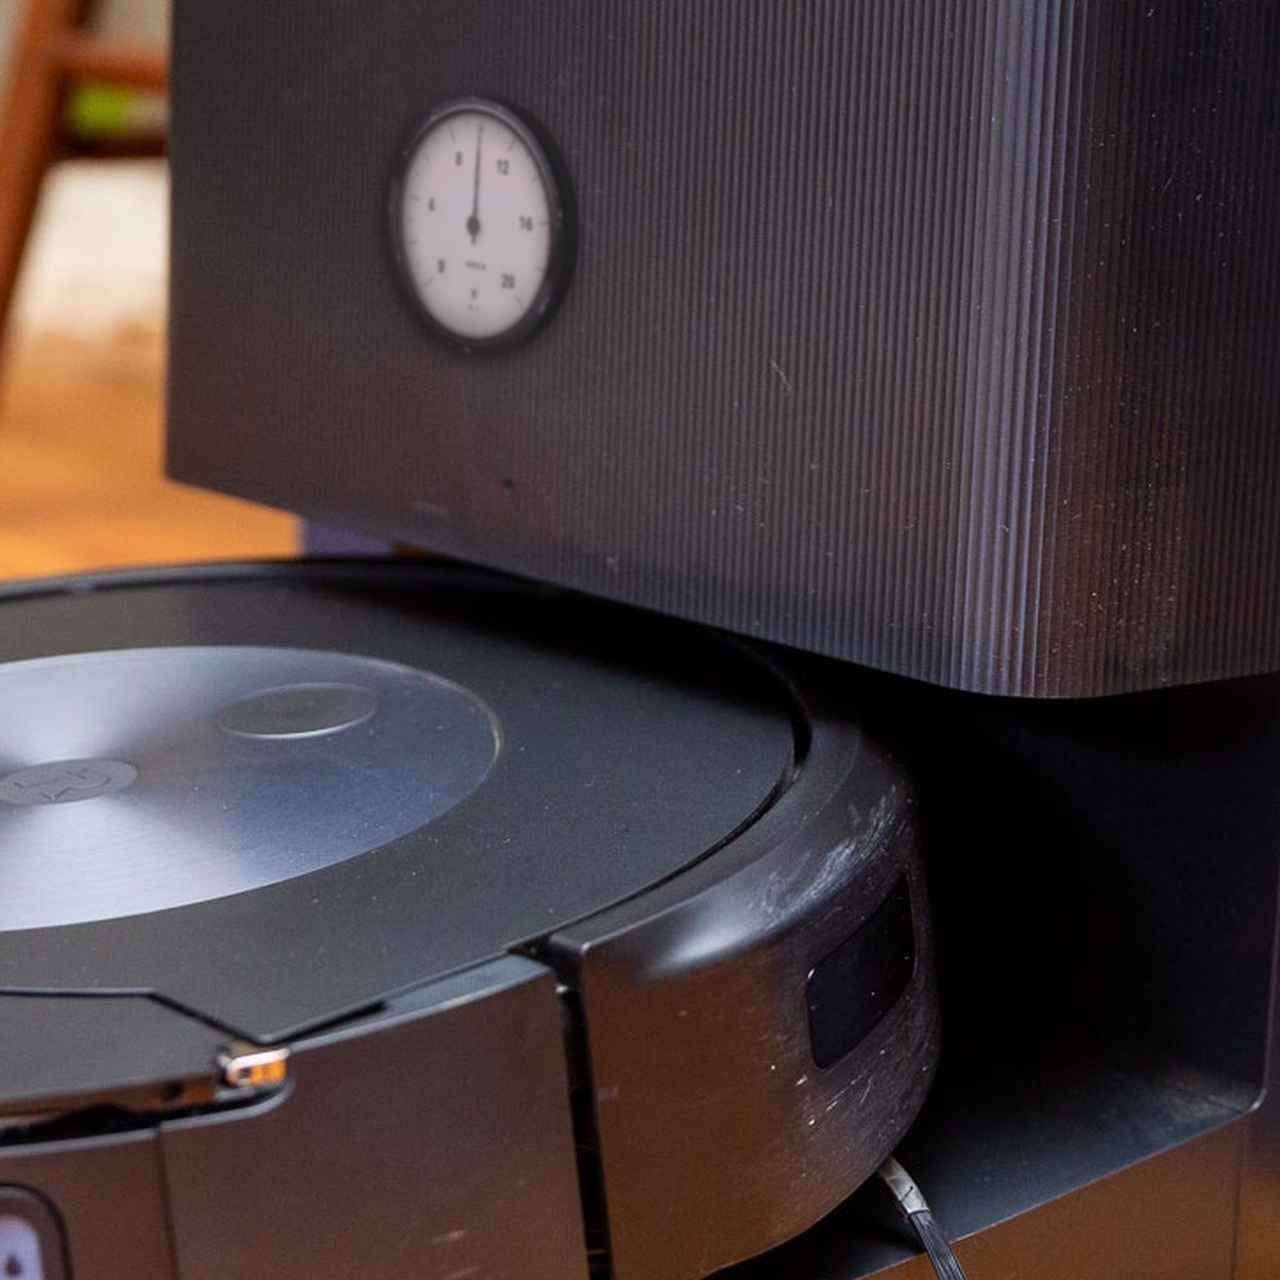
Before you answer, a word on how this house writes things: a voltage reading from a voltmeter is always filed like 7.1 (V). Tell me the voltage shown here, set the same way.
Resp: 10 (V)
